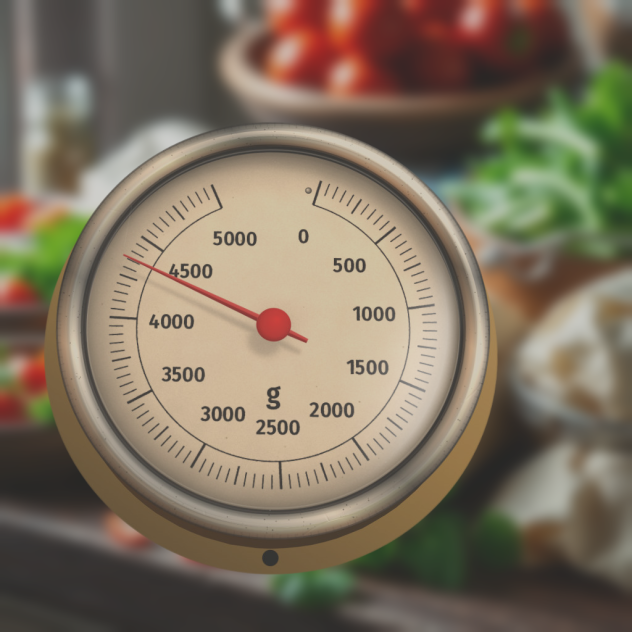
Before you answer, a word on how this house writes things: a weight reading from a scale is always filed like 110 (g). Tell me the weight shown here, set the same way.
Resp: 4350 (g)
